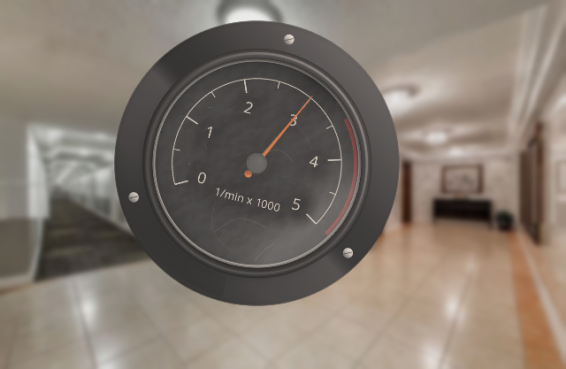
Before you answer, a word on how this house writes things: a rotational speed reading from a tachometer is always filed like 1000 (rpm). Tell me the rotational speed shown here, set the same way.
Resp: 3000 (rpm)
